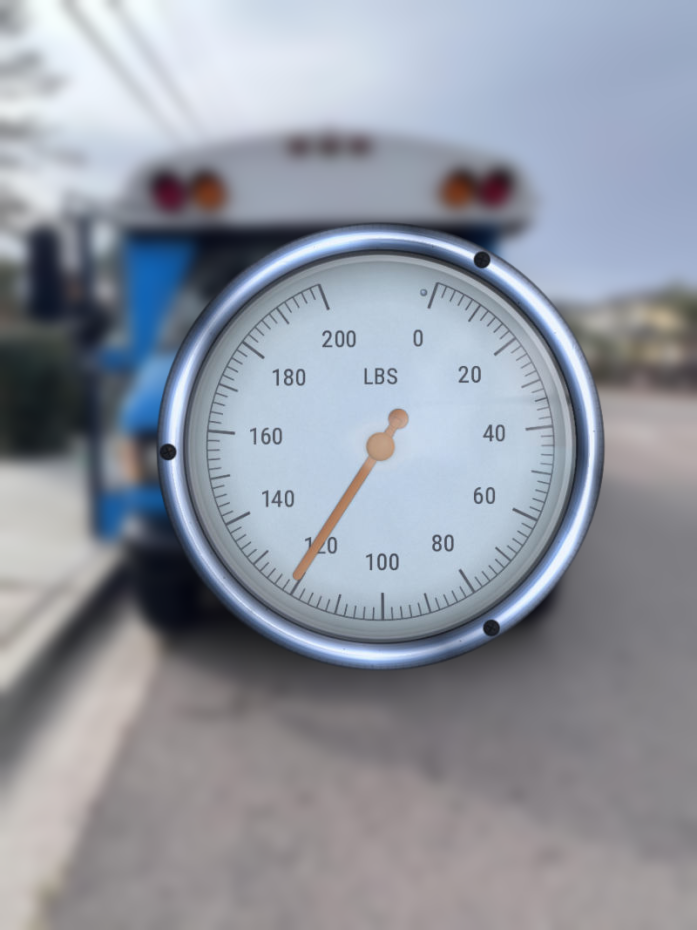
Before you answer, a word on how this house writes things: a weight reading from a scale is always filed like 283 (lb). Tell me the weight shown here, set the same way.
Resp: 121 (lb)
